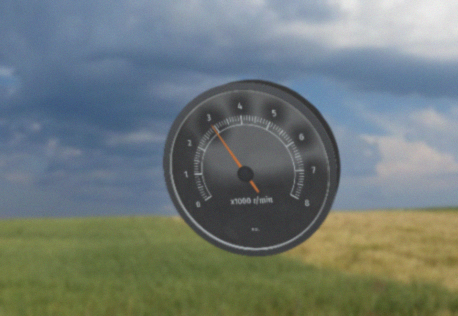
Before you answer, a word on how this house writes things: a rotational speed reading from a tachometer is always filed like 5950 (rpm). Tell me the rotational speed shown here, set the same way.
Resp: 3000 (rpm)
